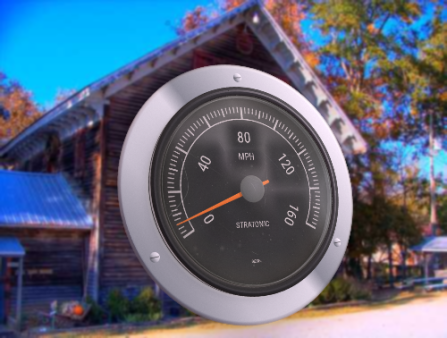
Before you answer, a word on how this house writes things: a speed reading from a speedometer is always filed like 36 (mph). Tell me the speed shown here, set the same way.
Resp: 6 (mph)
